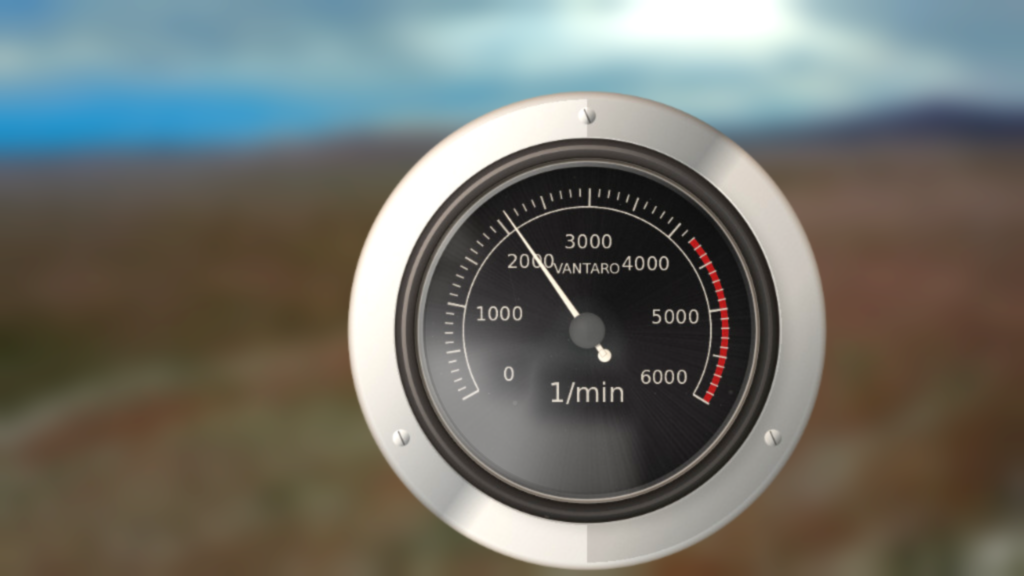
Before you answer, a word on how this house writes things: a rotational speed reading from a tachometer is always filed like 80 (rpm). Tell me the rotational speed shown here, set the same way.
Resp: 2100 (rpm)
